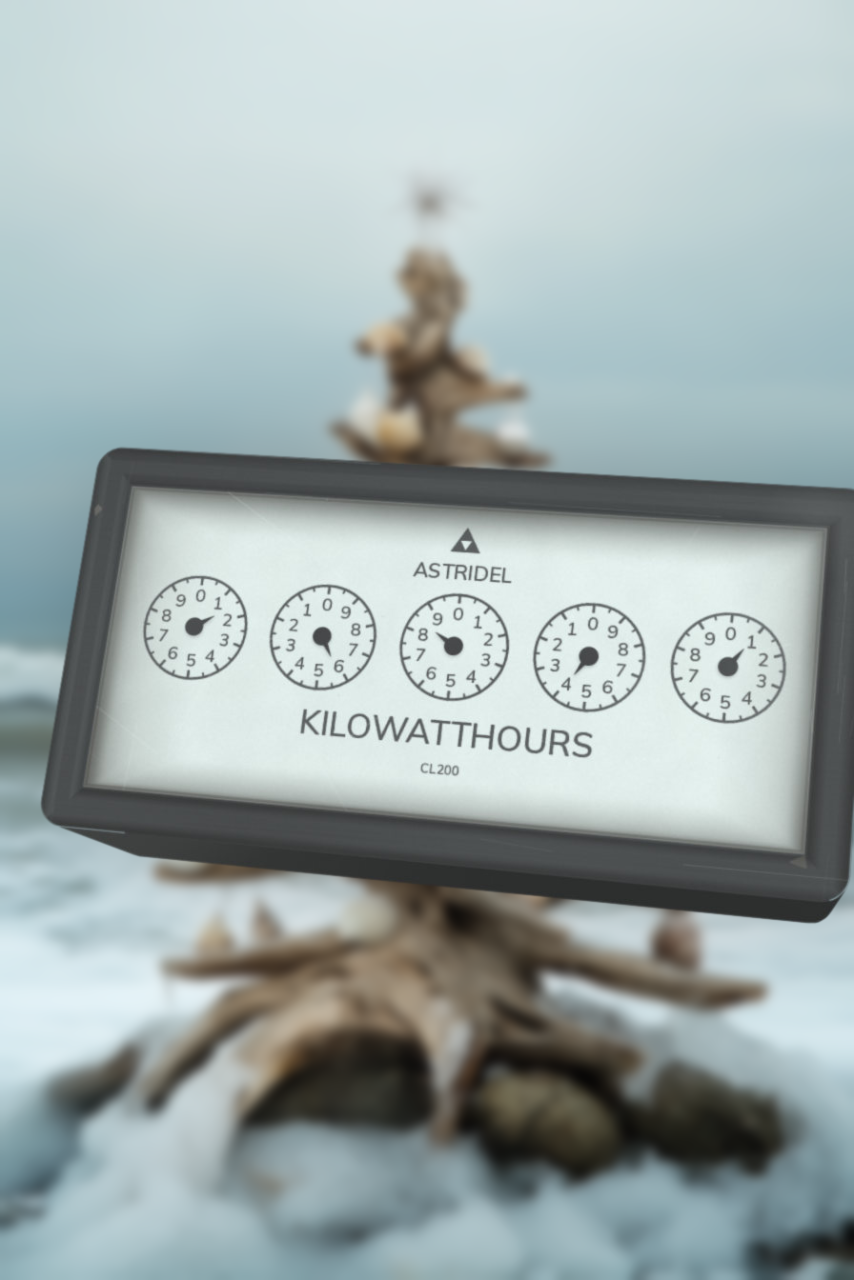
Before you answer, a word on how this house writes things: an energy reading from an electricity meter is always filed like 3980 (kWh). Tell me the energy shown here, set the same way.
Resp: 15841 (kWh)
